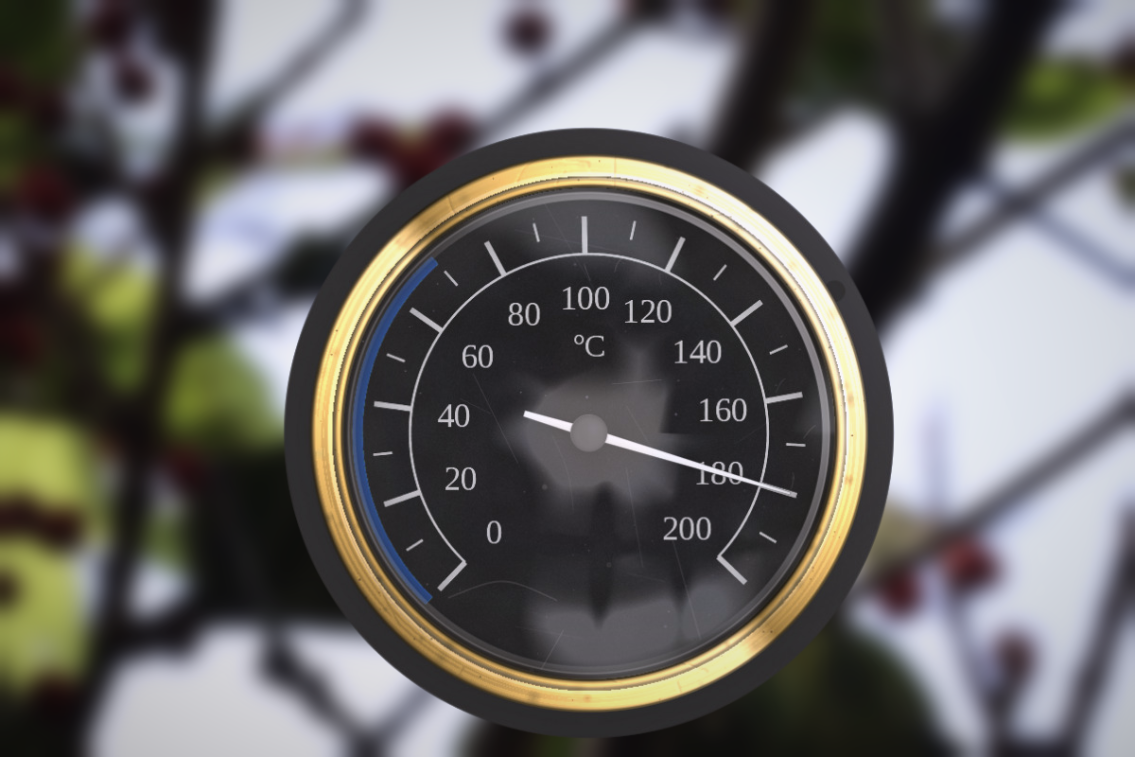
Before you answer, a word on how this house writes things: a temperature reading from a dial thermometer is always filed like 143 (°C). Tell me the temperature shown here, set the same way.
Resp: 180 (°C)
